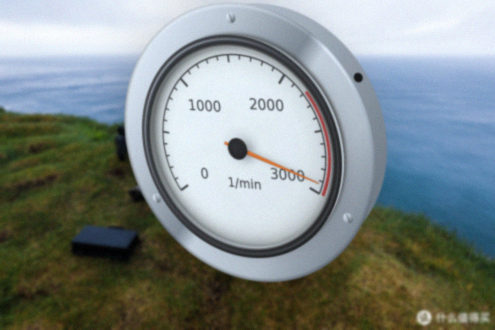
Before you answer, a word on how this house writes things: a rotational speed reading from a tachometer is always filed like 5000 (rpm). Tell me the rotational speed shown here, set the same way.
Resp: 2900 (rpm)
